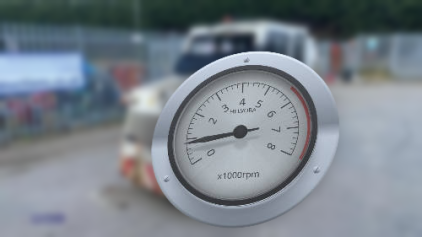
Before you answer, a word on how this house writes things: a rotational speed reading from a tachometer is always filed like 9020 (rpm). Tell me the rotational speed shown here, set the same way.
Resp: 800 (rpm)
